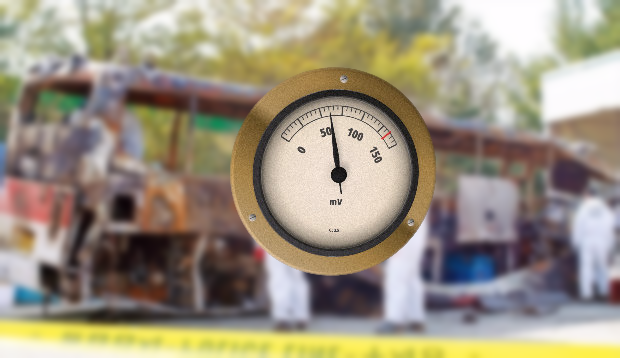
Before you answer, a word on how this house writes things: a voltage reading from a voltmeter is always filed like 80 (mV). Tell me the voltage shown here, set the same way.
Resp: 60 (mV)
